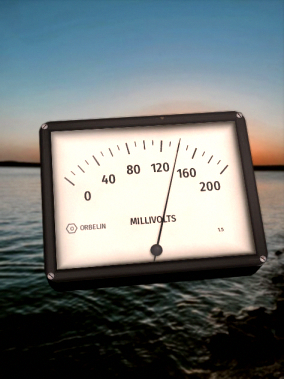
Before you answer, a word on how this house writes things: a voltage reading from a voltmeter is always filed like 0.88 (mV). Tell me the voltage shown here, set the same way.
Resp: 140 (mV)
